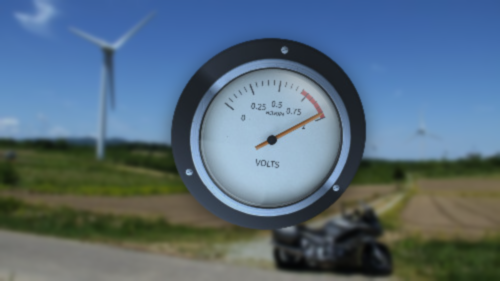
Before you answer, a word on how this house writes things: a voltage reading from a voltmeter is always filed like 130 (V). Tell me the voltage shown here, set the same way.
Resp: 0.95 (V)
